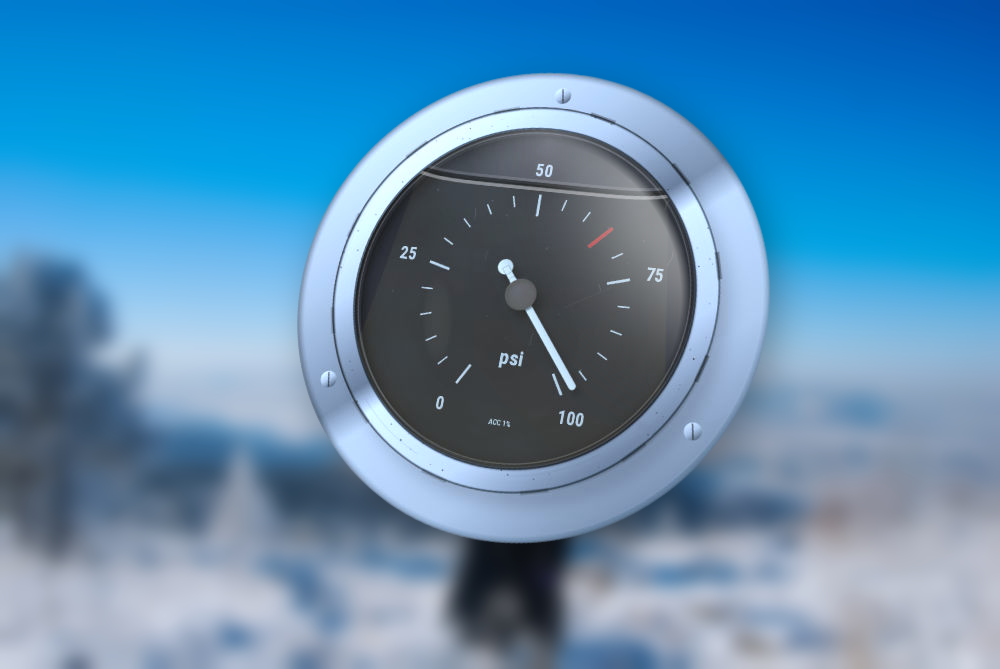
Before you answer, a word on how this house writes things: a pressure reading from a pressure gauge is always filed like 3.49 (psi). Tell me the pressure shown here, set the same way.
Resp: 97.5 (psi)
